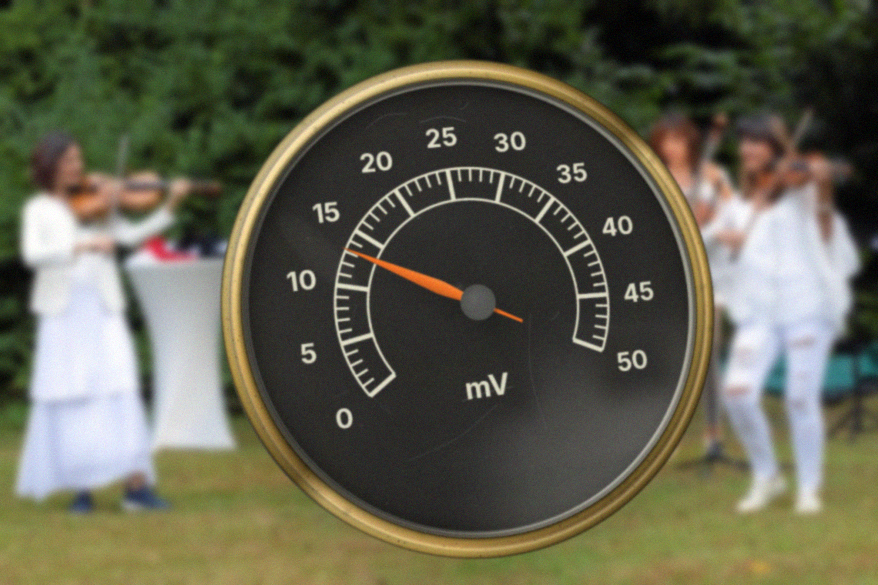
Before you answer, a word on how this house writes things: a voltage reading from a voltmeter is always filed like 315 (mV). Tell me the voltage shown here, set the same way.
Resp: 13 (mV)
